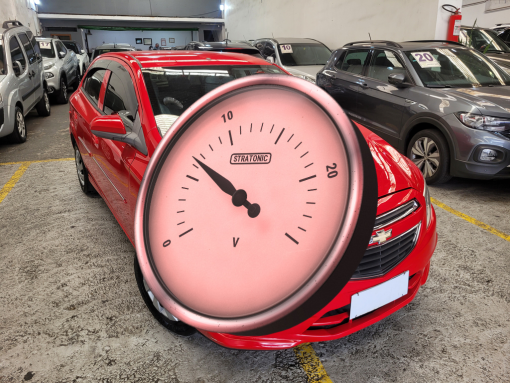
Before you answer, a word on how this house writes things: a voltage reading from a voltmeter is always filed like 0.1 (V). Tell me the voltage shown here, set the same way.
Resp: 6.5 (V)
